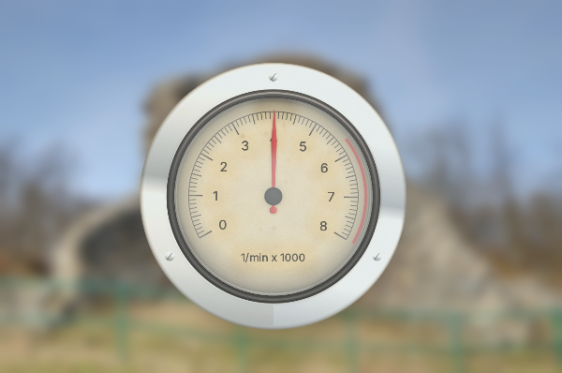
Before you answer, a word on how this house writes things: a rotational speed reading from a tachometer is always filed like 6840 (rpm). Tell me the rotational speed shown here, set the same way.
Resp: 4000 (rpm)
